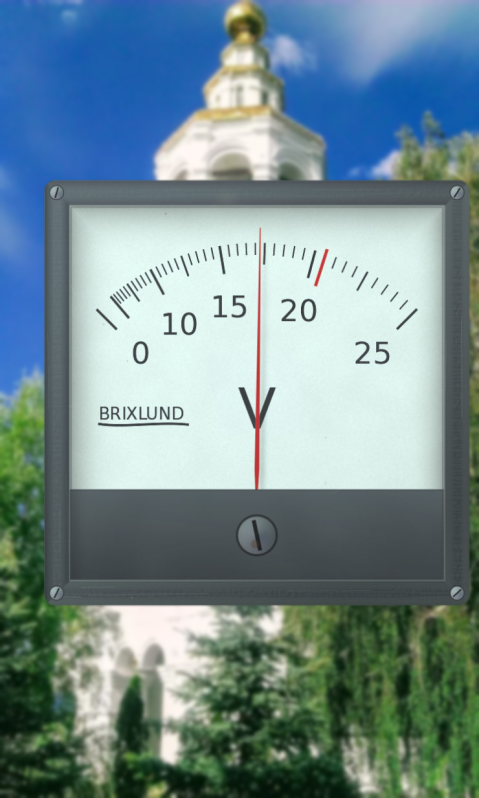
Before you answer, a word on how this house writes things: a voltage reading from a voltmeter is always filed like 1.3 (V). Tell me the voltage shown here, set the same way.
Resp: 17.25 (V)
